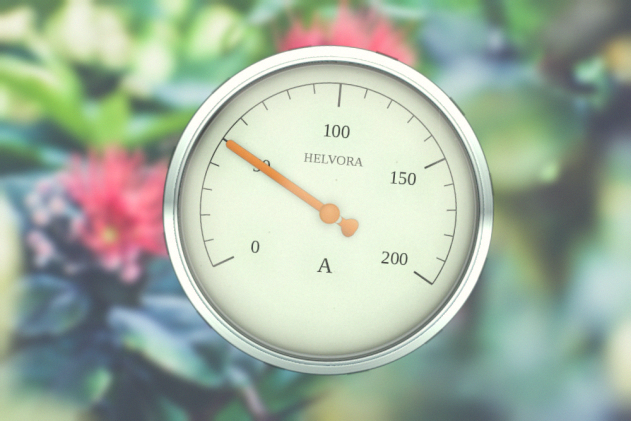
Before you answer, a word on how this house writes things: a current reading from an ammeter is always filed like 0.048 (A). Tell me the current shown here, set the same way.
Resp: 50 (A)
